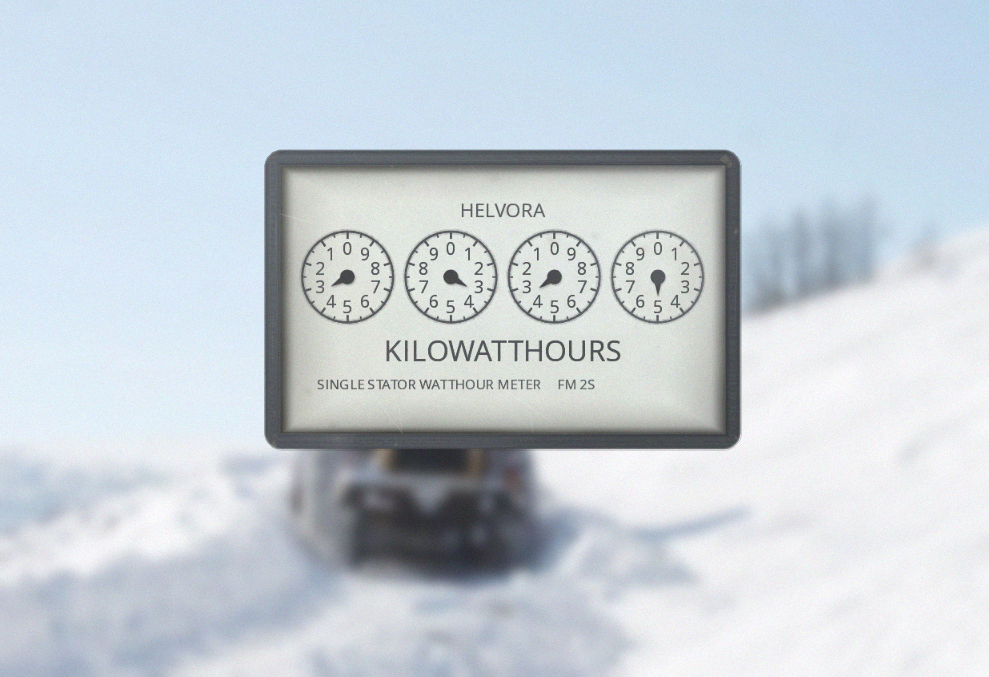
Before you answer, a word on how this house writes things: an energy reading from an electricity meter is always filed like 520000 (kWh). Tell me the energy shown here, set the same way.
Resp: 3335 (kWh)
